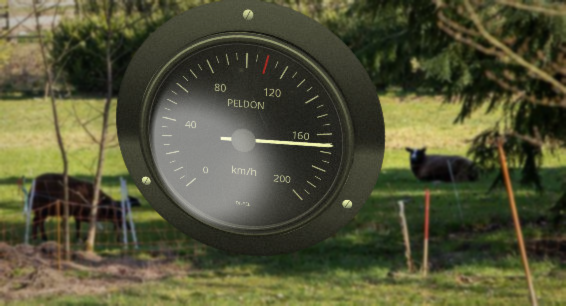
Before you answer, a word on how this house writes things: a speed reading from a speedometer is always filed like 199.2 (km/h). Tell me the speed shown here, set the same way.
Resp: 165 (km/h)
